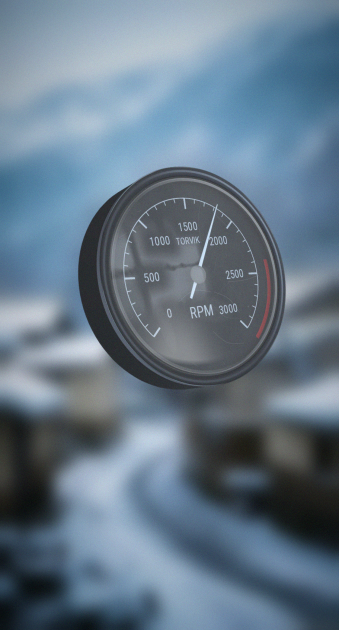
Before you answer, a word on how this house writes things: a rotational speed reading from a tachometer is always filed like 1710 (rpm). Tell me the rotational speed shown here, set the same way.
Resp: 1800 (rpm)
